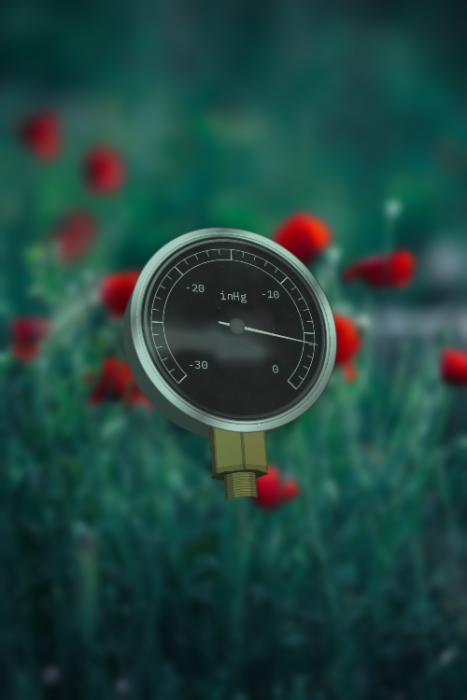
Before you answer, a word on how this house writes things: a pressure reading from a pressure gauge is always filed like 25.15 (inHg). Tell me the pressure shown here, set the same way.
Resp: -4 (inHg)
